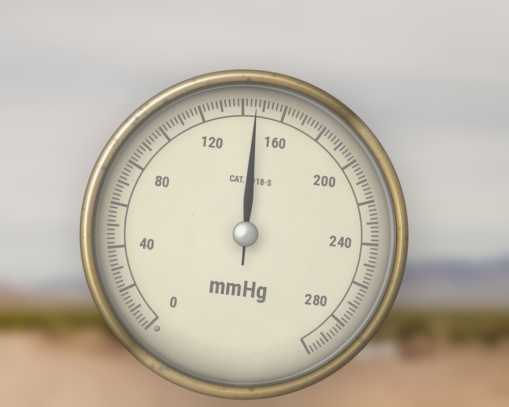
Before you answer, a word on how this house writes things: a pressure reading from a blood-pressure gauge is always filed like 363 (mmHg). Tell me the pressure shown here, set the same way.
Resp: 146 (mmHg)
